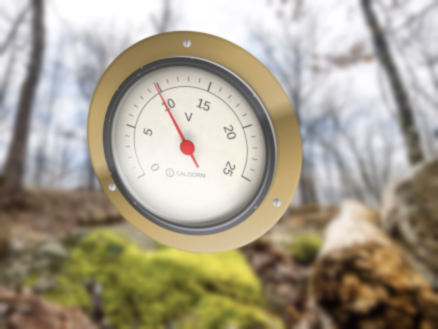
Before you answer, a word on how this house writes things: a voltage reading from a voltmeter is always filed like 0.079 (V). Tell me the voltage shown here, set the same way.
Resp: 10 (V)
